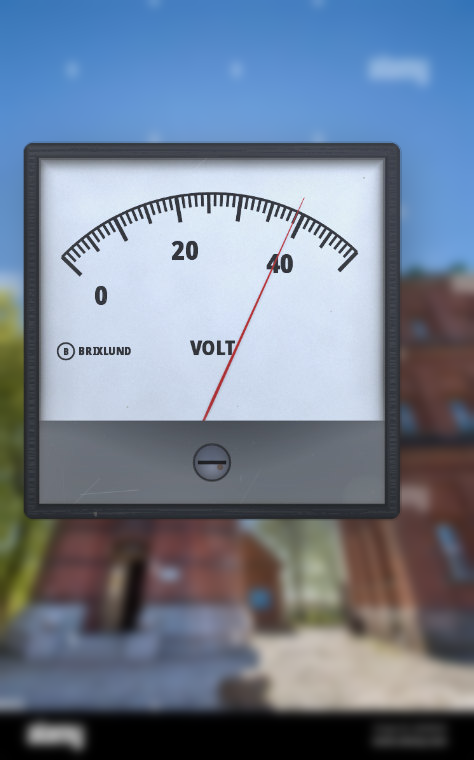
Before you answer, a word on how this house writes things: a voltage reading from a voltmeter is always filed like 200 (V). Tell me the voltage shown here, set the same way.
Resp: 39 (V)
